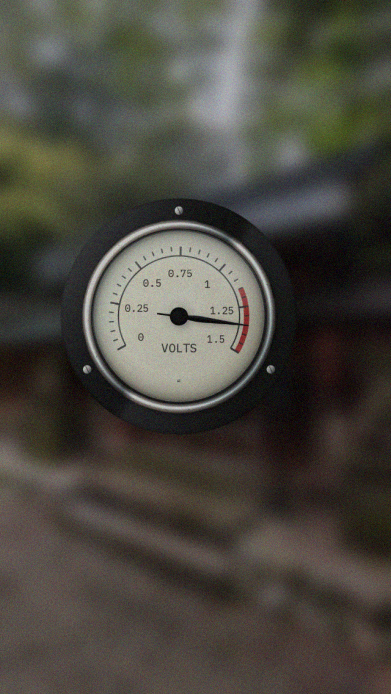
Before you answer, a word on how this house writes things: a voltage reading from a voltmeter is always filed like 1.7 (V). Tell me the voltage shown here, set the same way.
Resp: 1.35 (V)
